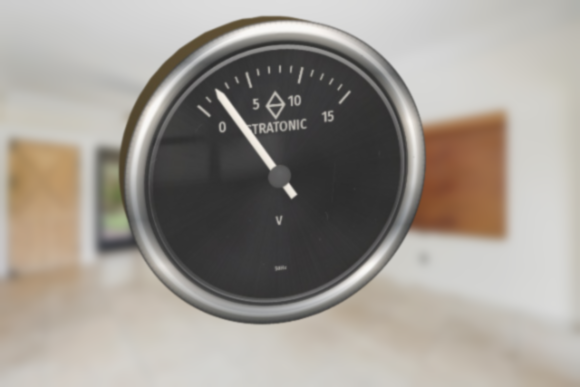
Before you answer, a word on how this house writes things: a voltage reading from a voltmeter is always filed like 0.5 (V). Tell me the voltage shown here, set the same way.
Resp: 2 (V)
